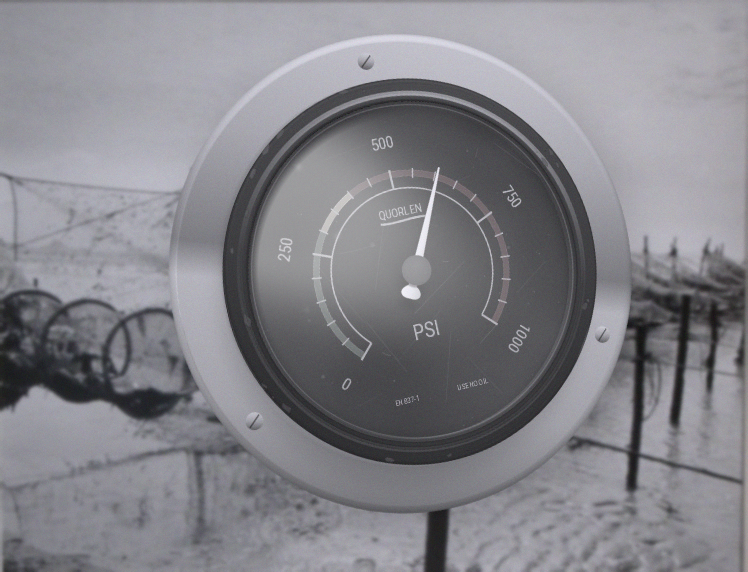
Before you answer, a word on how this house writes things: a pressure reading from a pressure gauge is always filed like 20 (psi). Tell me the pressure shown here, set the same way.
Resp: 600 (psi)
